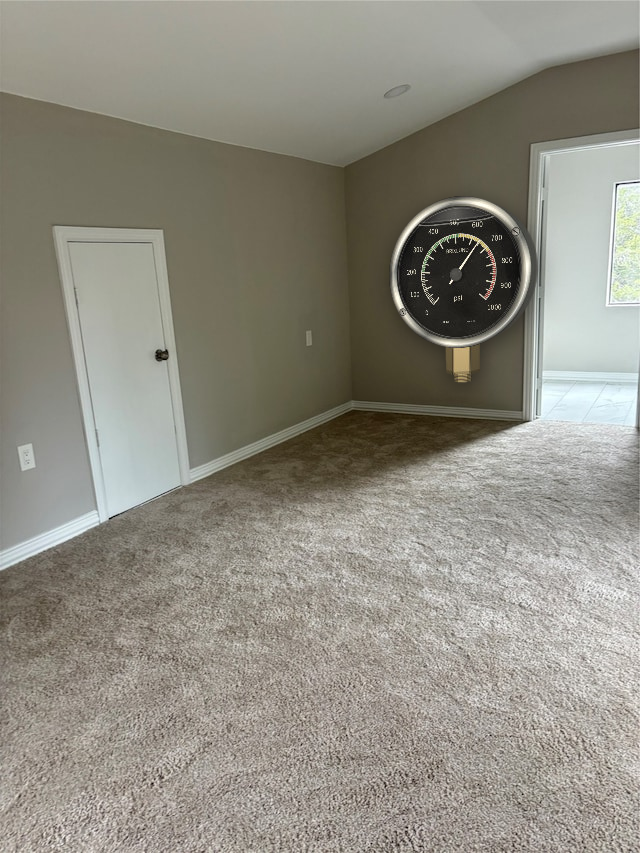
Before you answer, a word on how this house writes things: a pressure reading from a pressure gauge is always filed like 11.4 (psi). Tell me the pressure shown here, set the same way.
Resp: 650 (psi)
